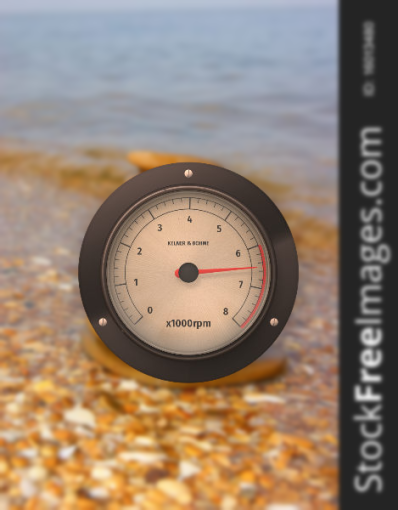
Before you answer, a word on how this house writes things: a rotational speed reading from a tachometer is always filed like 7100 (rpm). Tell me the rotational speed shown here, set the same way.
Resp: 6500 (rpm)
